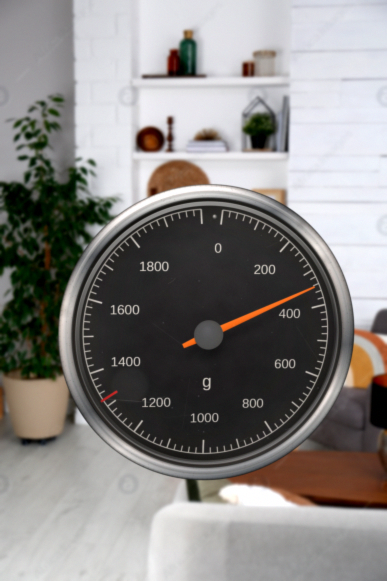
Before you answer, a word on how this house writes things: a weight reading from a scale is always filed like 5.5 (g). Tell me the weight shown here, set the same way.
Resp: 340 (g)
